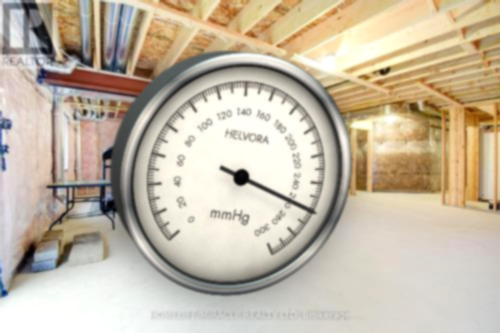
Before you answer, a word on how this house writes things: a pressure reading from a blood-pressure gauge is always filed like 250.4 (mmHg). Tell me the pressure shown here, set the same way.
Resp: 260 (mmHg)
